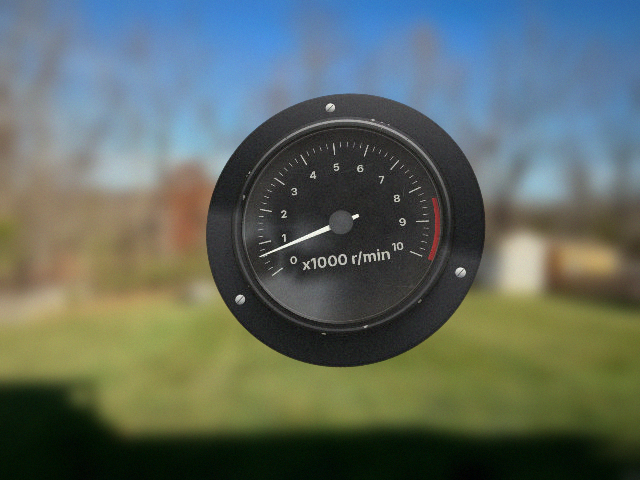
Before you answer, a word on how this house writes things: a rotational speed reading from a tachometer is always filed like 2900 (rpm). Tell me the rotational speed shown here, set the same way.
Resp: 600 (rpm)
